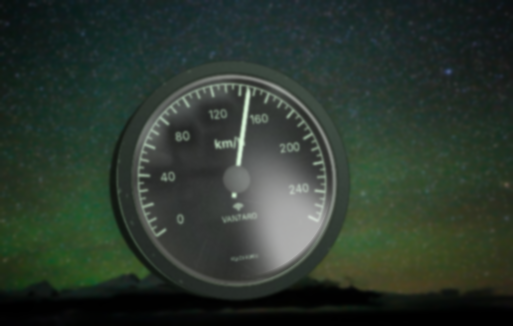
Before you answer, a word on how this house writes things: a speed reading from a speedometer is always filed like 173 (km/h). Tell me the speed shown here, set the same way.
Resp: 145 (km/h)
